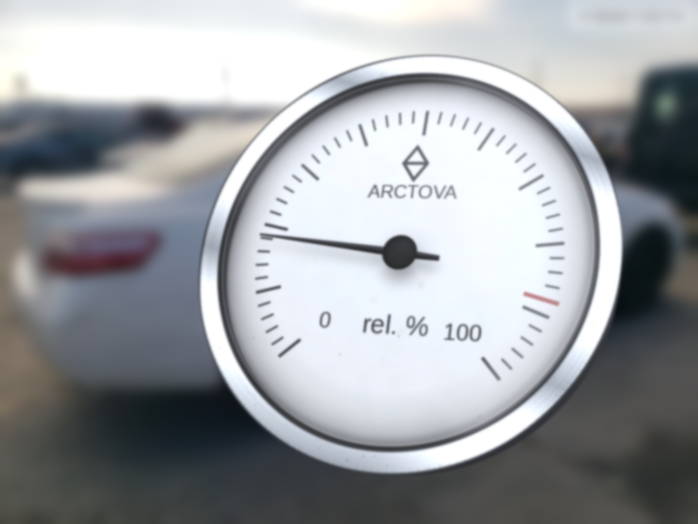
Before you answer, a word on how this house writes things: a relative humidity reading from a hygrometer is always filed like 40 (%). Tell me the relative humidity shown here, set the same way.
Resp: 18 (%)
